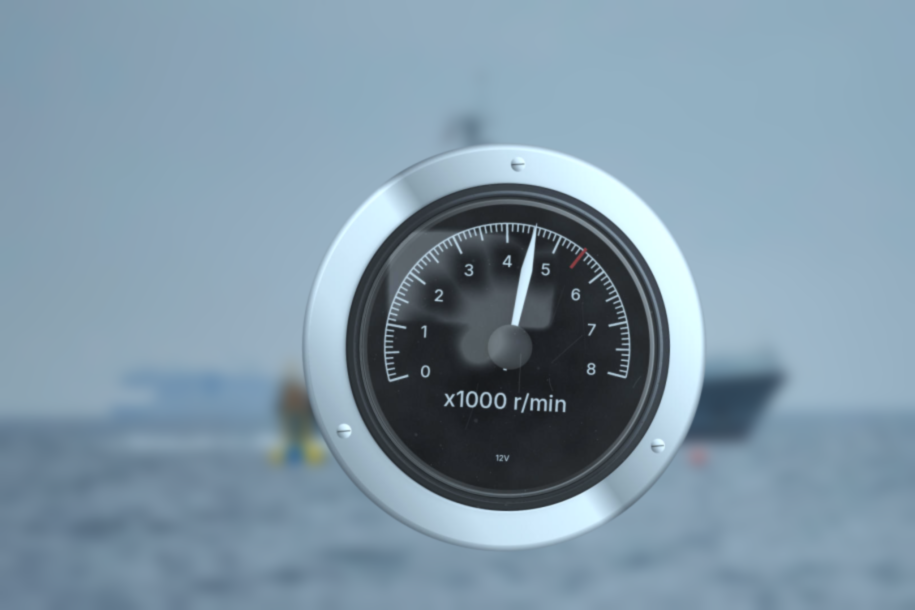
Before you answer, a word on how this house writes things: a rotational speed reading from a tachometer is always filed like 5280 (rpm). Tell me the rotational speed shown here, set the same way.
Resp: 4500 (rpm)
